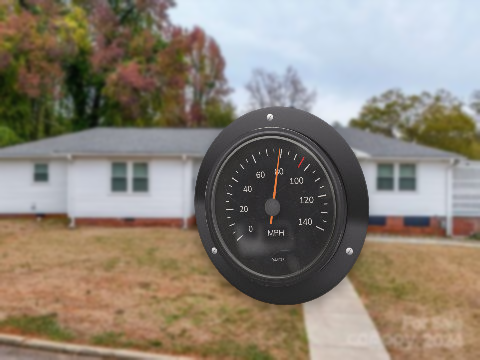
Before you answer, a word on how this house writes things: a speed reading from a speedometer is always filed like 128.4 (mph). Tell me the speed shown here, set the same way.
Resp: 80 (mph)
